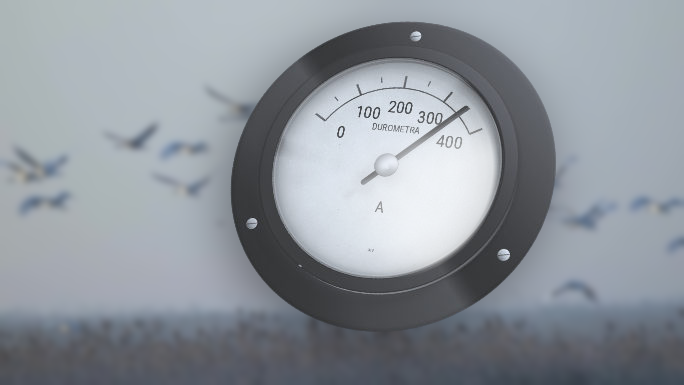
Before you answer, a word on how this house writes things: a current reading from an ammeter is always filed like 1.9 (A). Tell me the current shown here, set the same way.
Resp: 350 (A)
